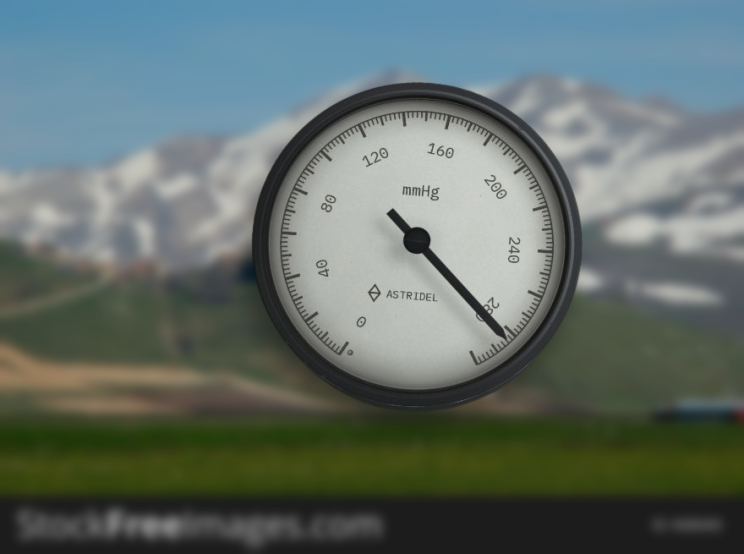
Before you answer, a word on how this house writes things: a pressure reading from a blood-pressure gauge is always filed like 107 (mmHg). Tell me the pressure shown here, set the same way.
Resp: 284 (mmHg)
